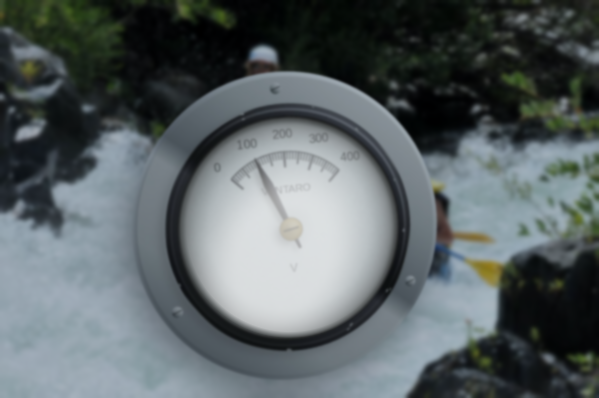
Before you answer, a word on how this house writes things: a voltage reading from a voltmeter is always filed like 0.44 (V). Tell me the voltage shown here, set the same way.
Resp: 100 (V)
